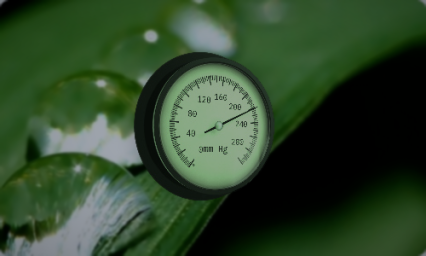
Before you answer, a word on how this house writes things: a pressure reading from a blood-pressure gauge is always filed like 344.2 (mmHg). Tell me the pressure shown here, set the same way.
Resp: 220 (mmHg)
